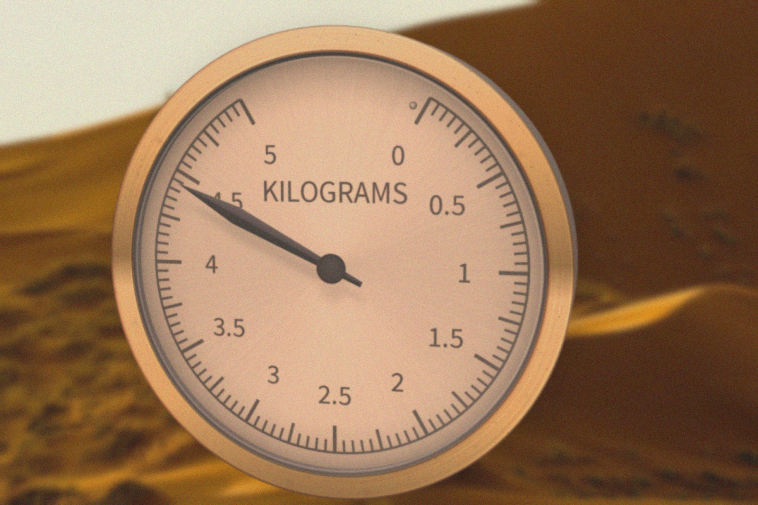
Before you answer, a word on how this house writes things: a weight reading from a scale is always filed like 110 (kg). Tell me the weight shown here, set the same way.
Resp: 4.45 (kg)
